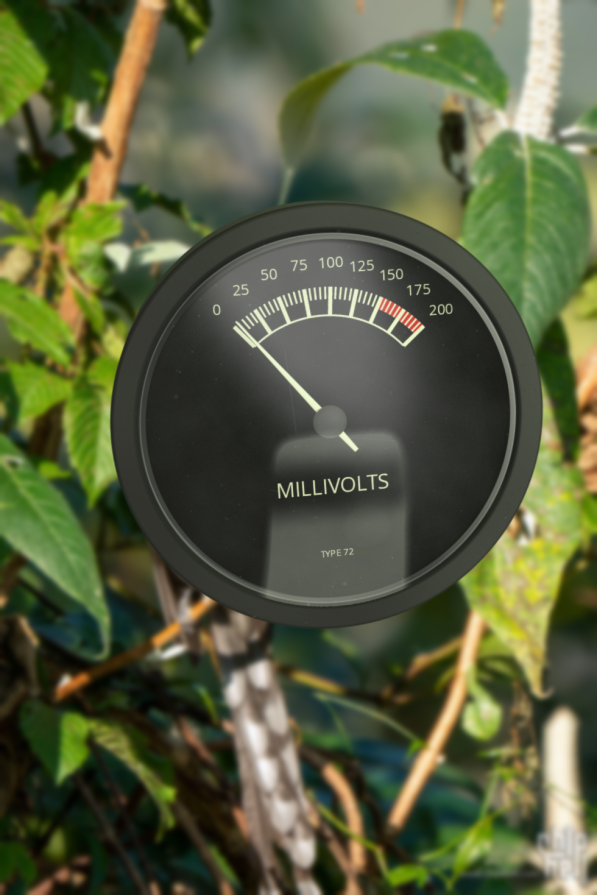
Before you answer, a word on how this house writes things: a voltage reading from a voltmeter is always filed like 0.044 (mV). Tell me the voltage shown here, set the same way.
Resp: 5 (mV)
